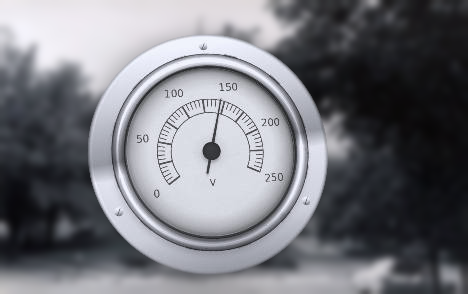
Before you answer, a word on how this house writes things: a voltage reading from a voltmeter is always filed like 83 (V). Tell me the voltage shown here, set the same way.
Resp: 145 (V)
